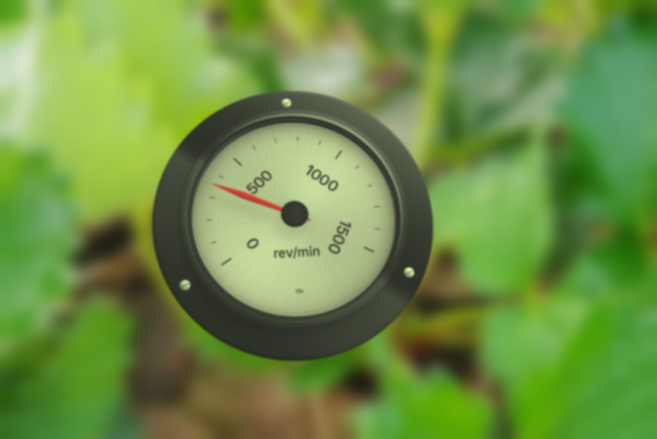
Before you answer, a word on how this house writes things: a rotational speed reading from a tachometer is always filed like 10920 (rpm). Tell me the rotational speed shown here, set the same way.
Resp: 350 (rpm)
